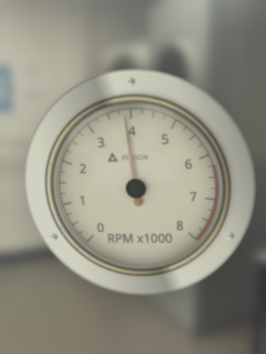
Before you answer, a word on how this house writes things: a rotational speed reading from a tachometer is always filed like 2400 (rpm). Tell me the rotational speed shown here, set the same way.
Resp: 3875 (rpm)
